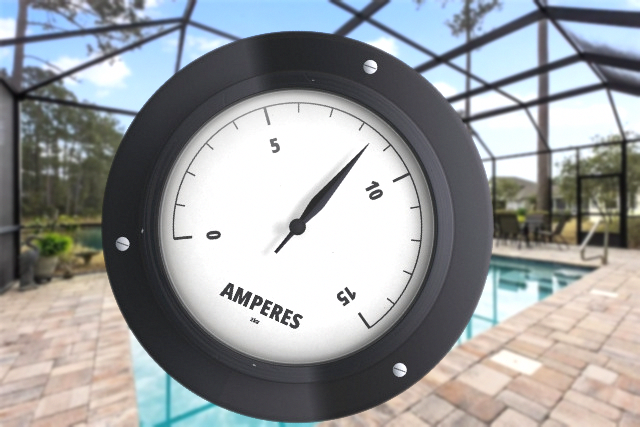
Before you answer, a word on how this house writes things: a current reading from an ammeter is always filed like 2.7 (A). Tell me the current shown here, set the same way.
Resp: 8.5 (A)
